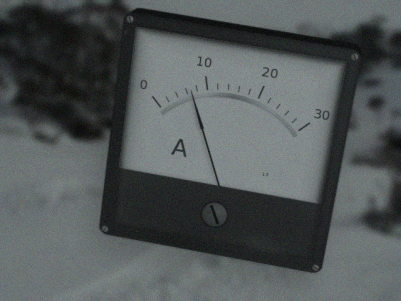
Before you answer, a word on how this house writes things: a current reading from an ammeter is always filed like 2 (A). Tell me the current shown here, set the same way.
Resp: 7 (A)
